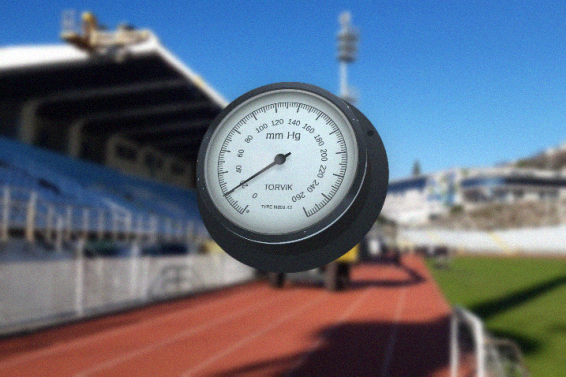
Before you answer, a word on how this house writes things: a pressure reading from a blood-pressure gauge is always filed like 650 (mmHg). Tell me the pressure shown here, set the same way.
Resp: 20 (mmHg)
